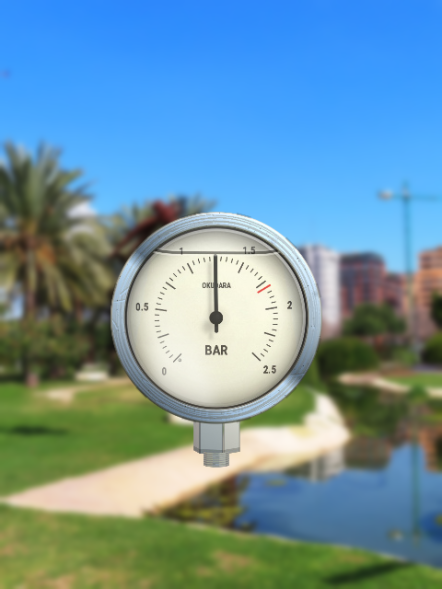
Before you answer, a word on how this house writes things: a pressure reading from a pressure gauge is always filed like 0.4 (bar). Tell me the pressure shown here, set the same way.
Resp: 1.25 (bar)
